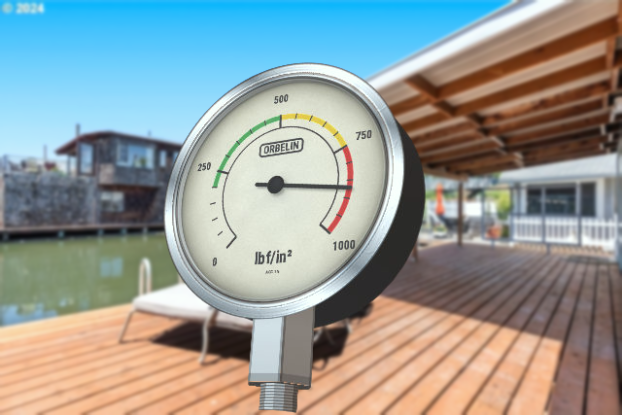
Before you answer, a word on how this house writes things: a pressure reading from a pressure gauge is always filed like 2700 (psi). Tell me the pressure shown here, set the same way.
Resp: 875 (psi)
